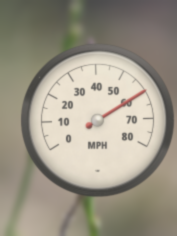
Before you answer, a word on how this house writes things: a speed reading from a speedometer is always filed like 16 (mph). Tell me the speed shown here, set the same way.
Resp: 60 (mph)
